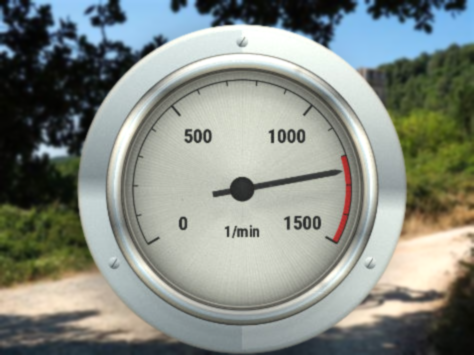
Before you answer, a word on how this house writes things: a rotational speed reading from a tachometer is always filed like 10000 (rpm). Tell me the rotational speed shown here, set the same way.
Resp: 1250 (rpm)
